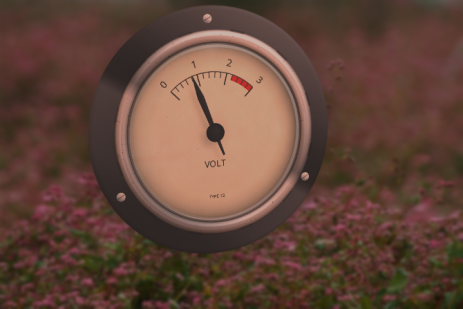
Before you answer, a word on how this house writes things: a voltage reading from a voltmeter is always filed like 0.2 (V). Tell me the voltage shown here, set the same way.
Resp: 0.8 (V)
